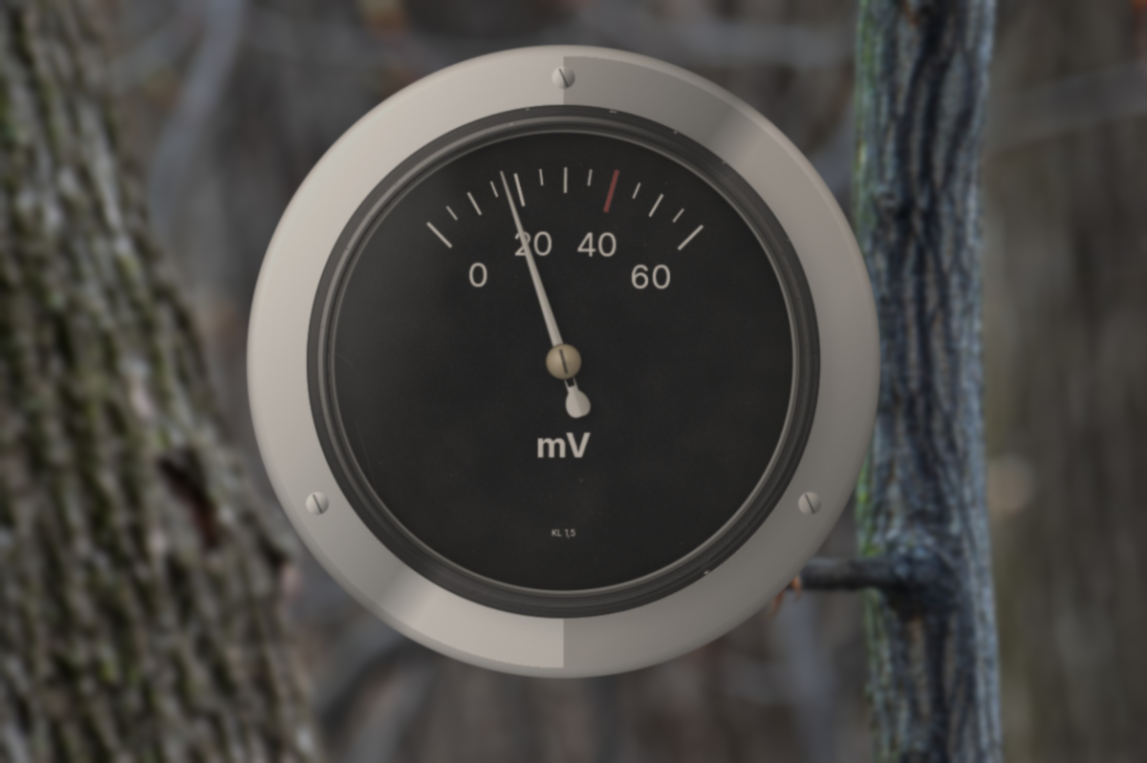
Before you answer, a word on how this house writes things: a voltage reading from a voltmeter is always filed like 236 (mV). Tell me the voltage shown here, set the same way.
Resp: 17.5 (mV)
